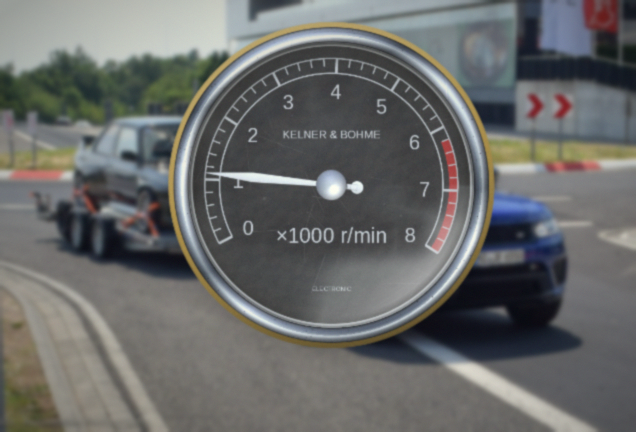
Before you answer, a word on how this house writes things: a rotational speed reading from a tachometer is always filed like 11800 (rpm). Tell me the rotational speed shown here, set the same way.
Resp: 1100 (rpm)
